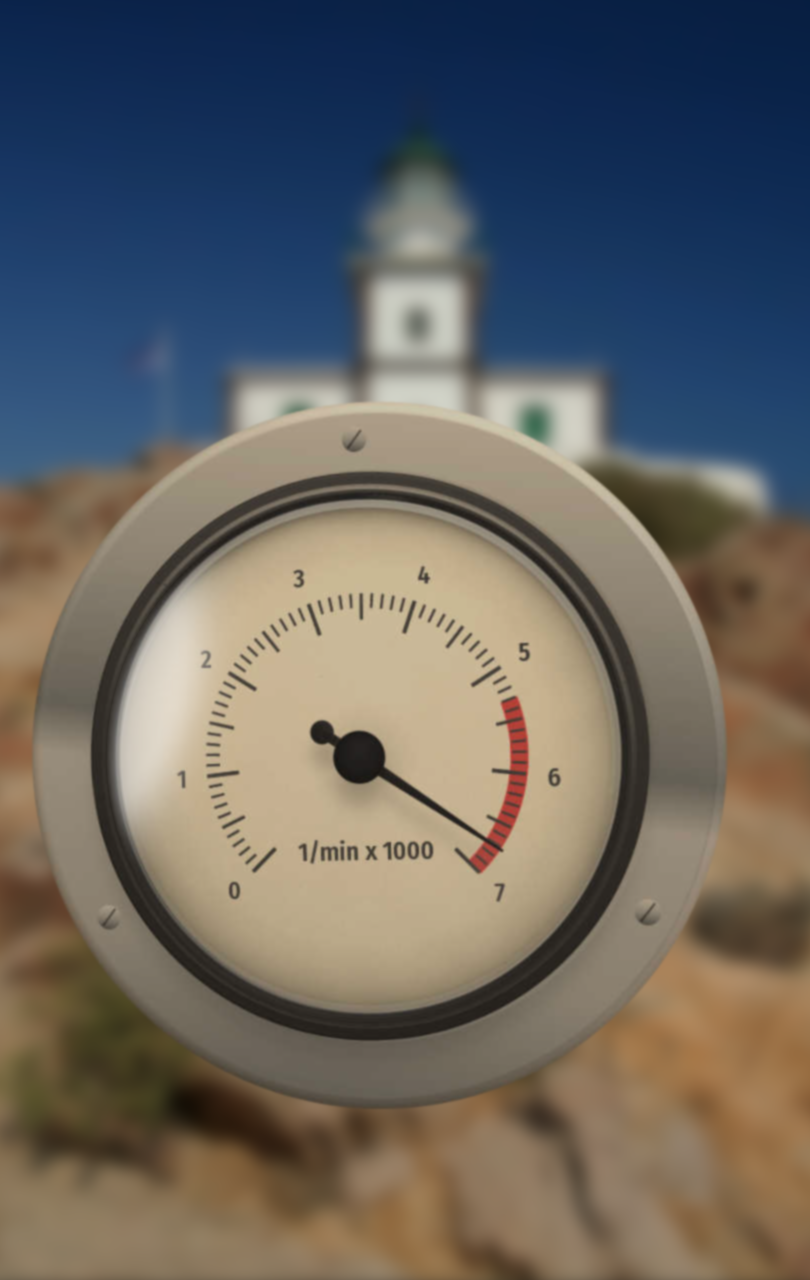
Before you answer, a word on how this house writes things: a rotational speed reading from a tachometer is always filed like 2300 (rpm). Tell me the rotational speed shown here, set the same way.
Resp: 6700 (rpm)
